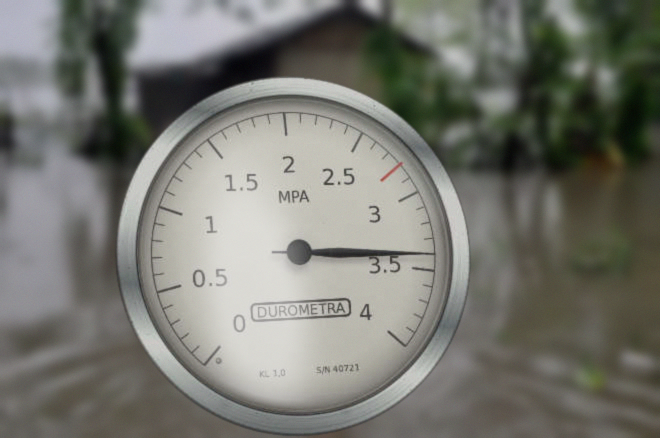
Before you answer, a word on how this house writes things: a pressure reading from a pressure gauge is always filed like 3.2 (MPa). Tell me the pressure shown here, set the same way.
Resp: 3.4 (MPa)
